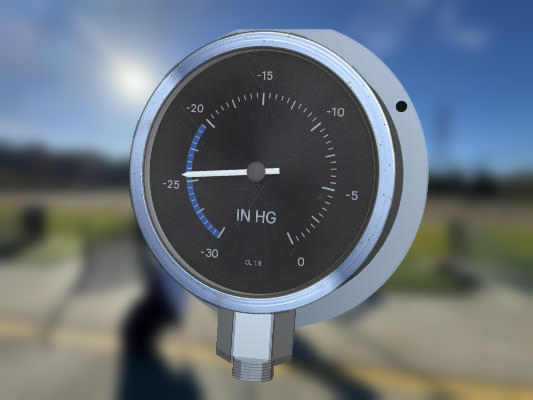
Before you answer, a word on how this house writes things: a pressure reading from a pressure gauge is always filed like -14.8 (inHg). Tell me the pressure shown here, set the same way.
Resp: -24.5 (inHg)
